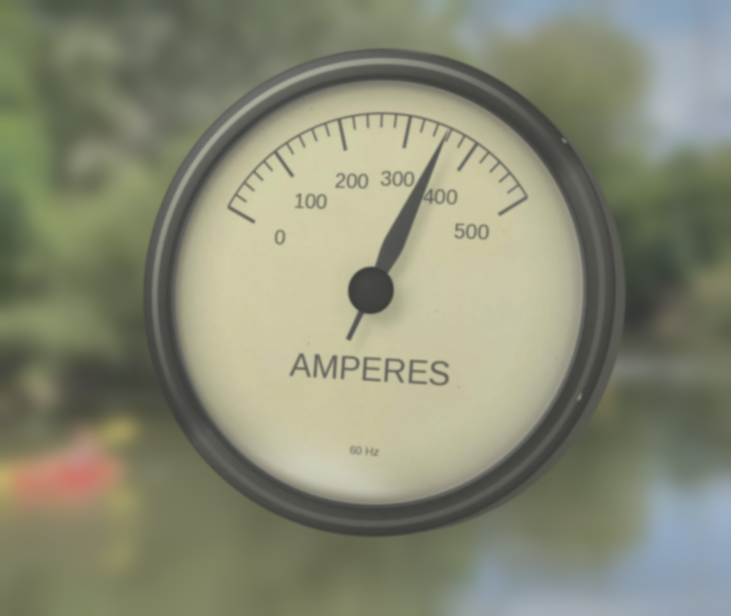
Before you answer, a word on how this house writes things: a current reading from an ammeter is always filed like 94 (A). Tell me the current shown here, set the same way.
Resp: 360 (A)
